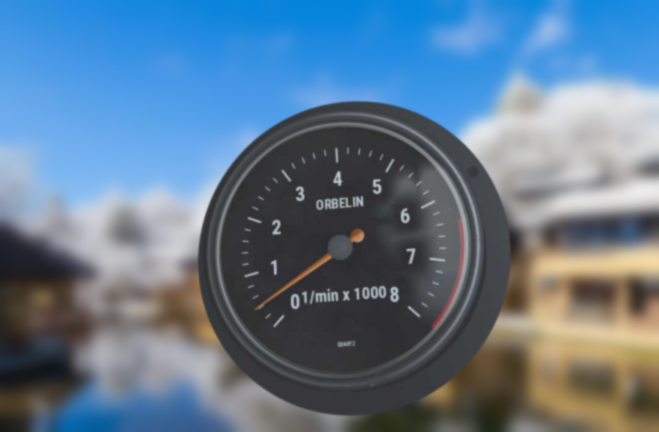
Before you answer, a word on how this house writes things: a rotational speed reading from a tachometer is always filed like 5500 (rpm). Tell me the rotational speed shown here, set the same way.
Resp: 400 (rpm)
